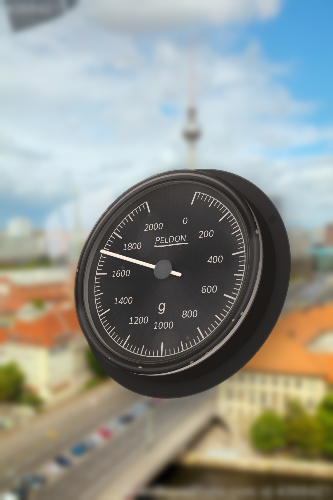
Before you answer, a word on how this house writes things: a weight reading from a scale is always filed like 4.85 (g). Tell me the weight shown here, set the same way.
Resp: 1700 (g)
